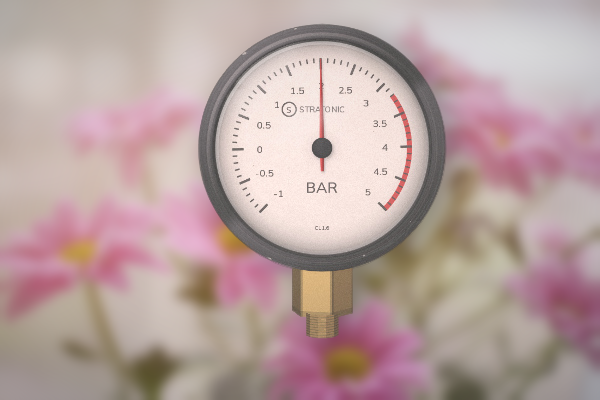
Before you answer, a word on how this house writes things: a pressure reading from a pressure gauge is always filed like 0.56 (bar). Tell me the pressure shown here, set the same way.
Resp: 2 (bar)
